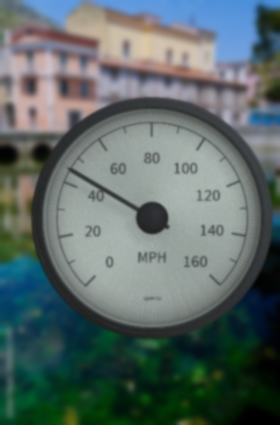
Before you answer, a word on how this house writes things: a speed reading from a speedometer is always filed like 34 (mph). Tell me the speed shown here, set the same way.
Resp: 45 (mph)
